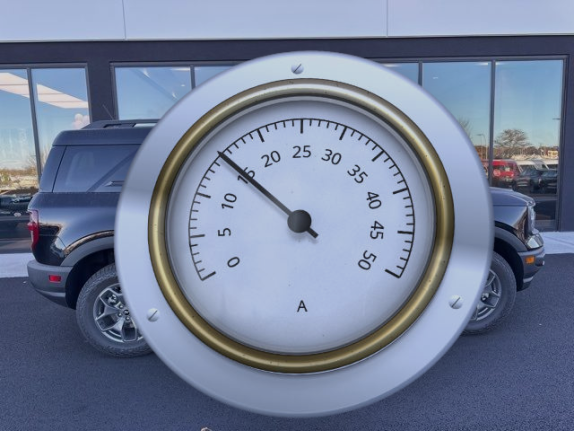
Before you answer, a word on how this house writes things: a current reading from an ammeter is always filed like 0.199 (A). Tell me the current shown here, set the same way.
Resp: 15 (A)
